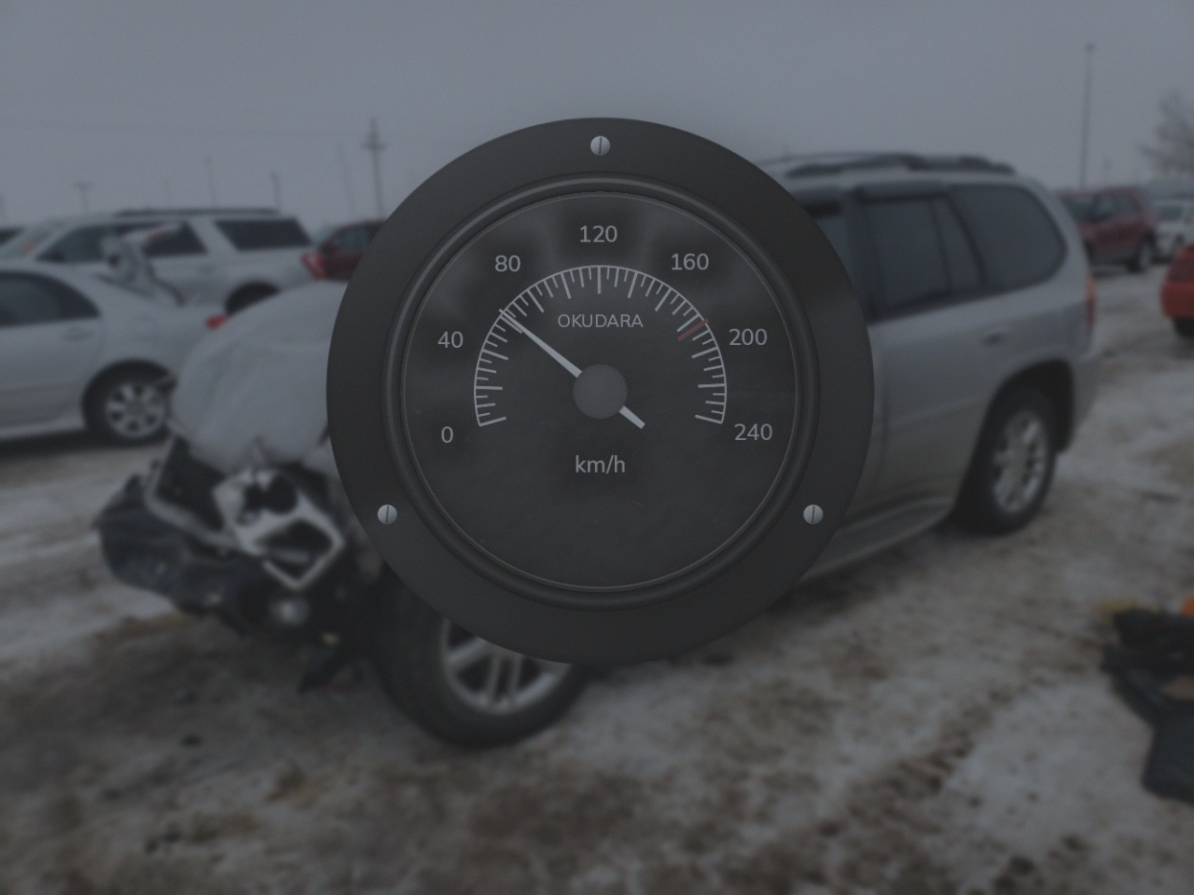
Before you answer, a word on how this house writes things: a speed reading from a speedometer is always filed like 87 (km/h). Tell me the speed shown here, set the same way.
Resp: 62.5 (km/h)
